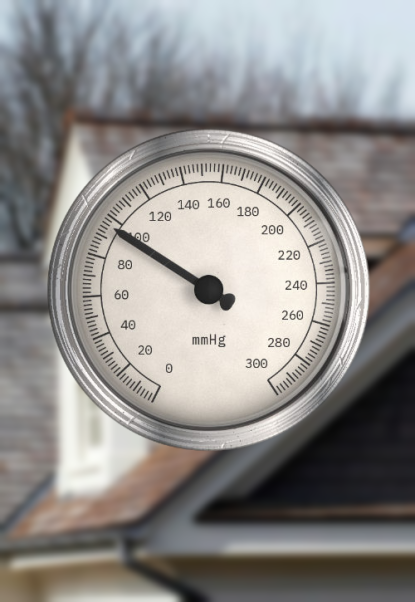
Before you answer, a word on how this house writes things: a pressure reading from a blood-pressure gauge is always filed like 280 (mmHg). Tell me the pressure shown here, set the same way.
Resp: 96 (mmHg)
